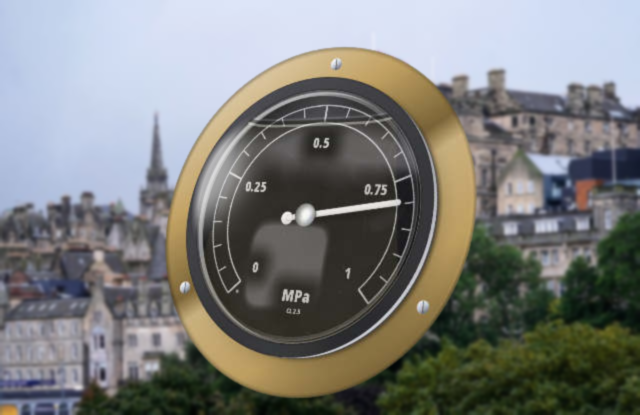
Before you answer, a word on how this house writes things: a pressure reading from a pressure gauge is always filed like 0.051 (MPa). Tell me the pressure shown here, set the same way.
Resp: 0.8 (MPa)
